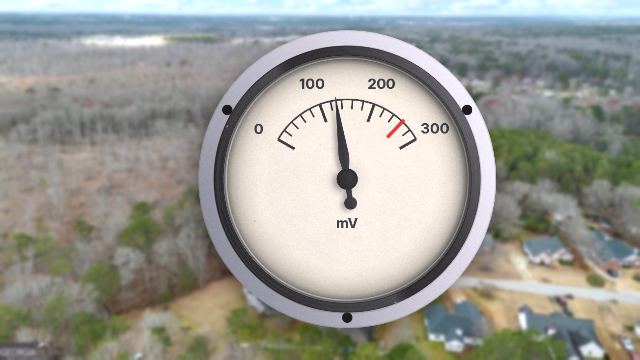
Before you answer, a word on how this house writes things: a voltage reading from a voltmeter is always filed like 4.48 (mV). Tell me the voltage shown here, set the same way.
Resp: 130 (mV)
